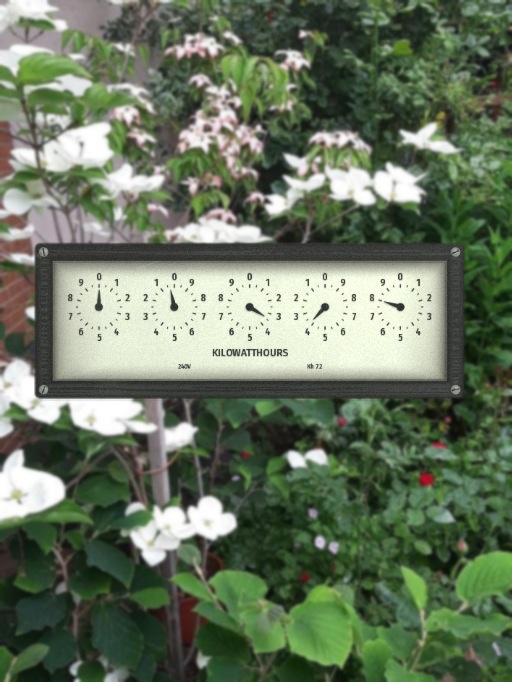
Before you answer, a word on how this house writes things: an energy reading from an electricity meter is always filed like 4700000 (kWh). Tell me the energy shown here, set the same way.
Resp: 338 (kWh)
